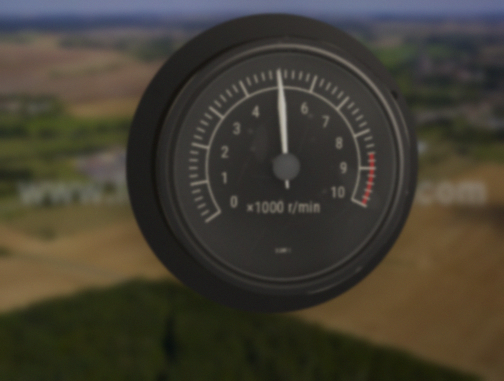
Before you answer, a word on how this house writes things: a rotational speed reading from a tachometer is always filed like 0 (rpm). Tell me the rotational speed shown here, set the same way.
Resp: 5000 (rpm)
